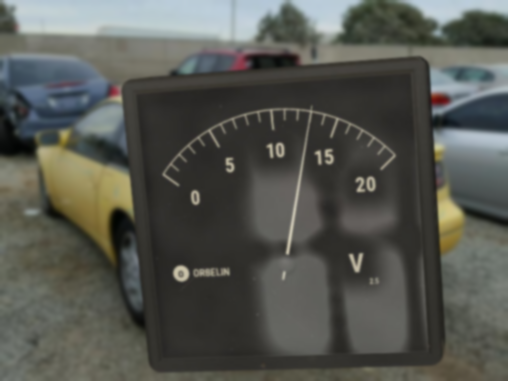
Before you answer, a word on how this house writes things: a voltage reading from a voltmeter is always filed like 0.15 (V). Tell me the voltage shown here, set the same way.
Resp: 13 (V)
